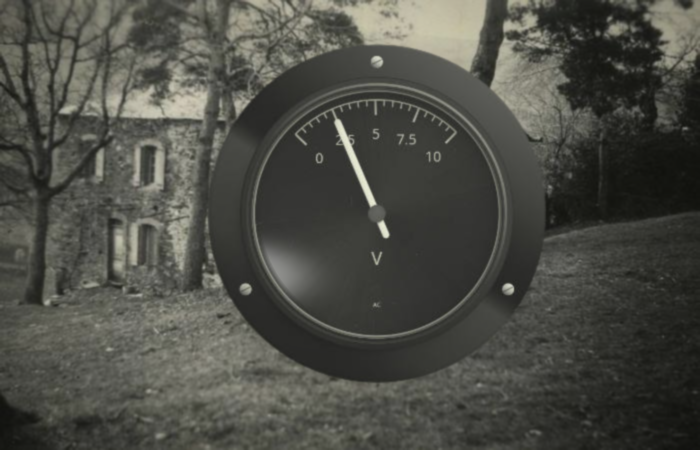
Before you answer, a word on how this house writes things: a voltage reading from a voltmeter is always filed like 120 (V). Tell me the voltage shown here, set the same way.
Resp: 2.5 (V)
